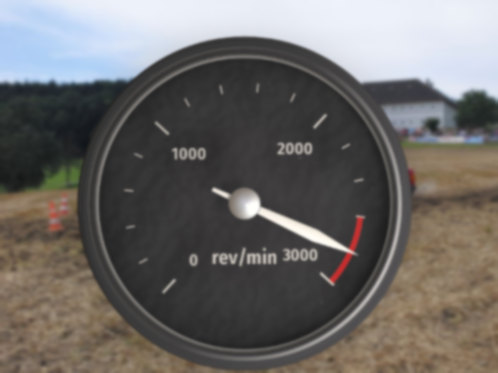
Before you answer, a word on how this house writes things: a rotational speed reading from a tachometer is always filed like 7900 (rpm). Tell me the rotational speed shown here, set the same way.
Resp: 2800 (rpm)
